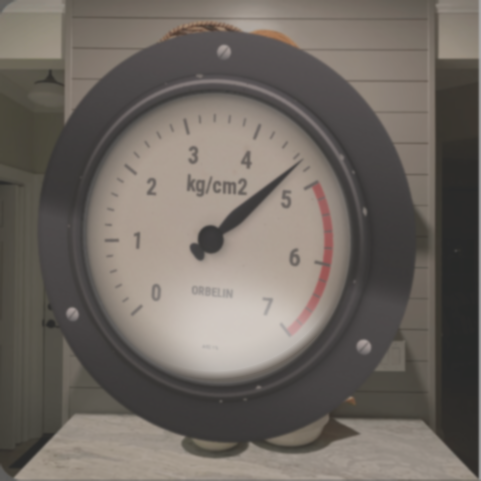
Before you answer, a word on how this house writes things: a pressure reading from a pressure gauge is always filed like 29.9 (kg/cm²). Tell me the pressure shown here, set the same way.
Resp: 4.7 (kg/cm²)
